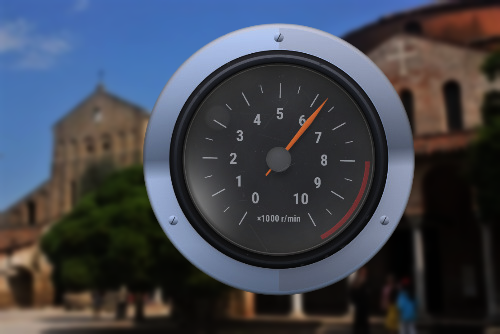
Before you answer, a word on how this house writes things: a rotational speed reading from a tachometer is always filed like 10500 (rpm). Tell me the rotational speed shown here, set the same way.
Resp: 6250 (rpm)
